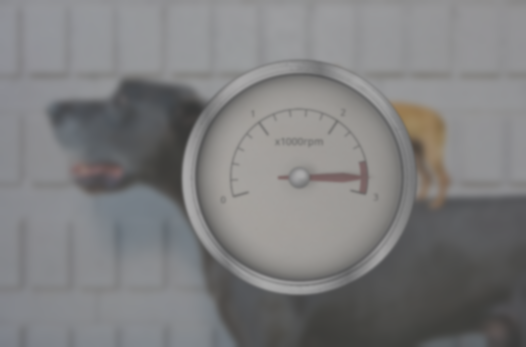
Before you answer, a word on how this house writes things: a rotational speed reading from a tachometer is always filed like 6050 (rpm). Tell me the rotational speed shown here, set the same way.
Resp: 2800 (rpm)
